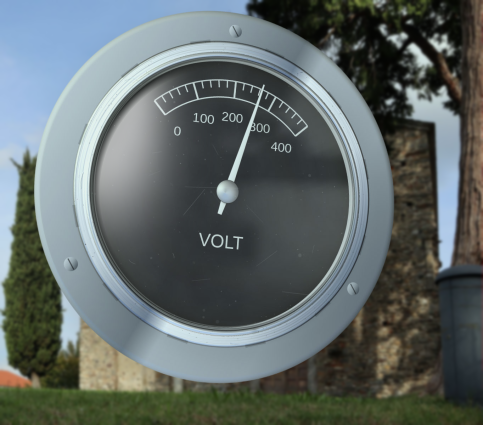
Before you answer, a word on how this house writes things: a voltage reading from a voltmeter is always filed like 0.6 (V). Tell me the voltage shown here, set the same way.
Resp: 260 (V)
